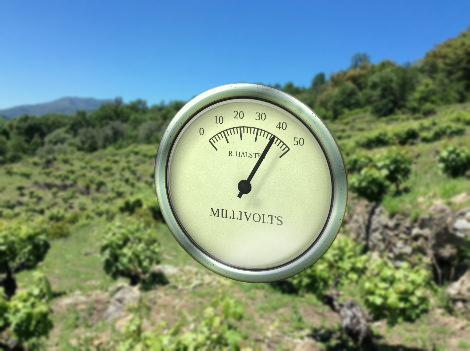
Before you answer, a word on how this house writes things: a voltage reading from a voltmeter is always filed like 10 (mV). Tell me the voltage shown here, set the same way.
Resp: 40 (mV)
